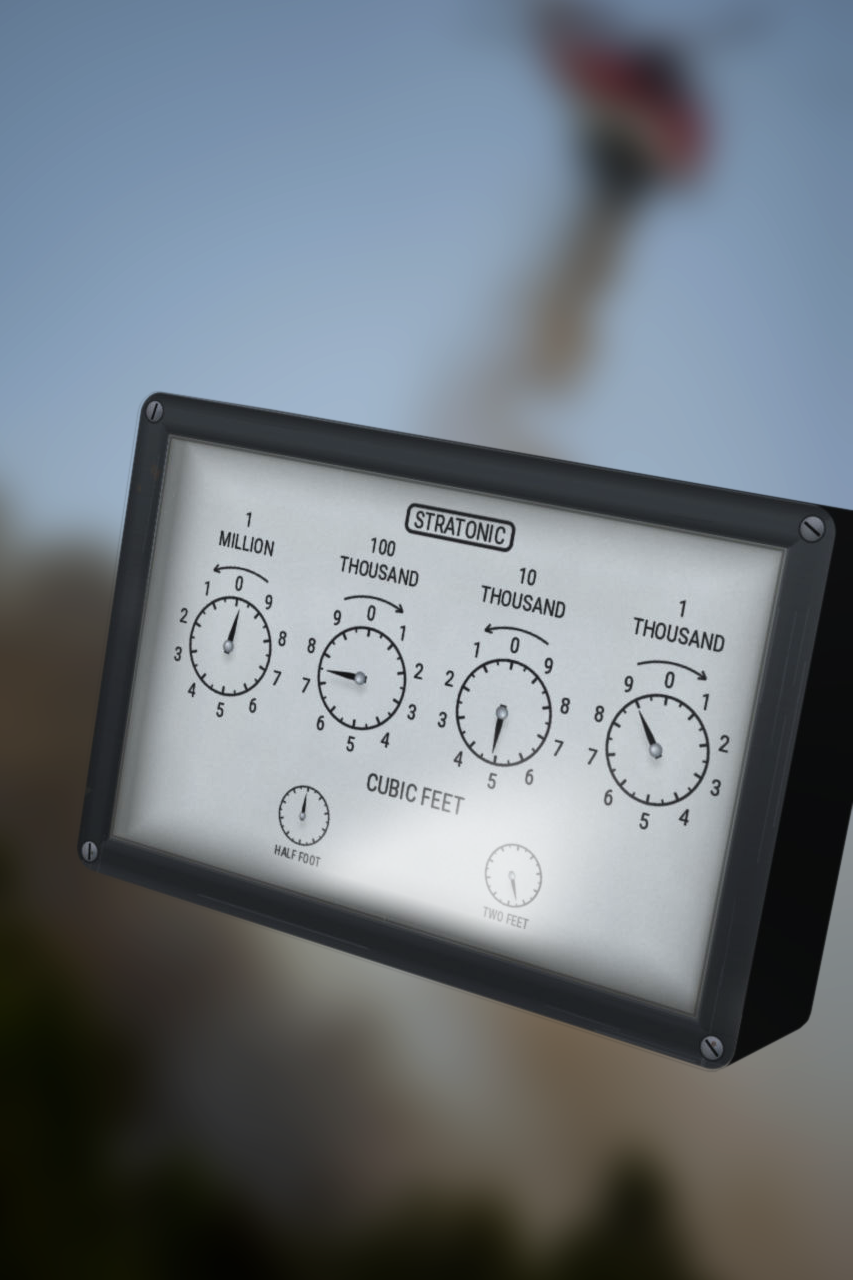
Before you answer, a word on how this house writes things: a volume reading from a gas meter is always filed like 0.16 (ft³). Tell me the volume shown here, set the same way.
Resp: 974900 (ft³)
